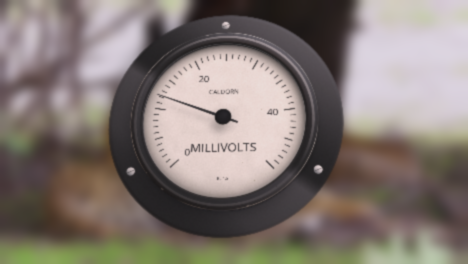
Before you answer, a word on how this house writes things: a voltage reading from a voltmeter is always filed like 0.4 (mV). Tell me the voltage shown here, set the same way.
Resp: 12 (mV)
